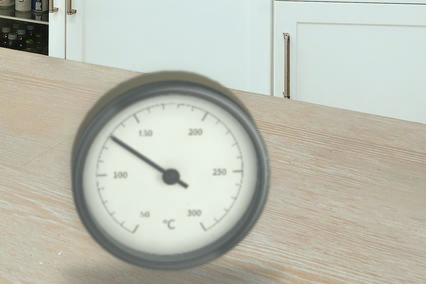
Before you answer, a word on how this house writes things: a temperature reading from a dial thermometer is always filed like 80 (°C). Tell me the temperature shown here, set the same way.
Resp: 130 (°C)
